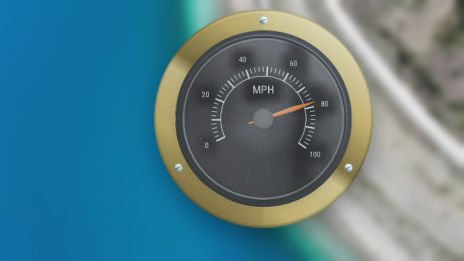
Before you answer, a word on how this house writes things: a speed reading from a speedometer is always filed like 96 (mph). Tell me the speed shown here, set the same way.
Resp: 78 (mph)
